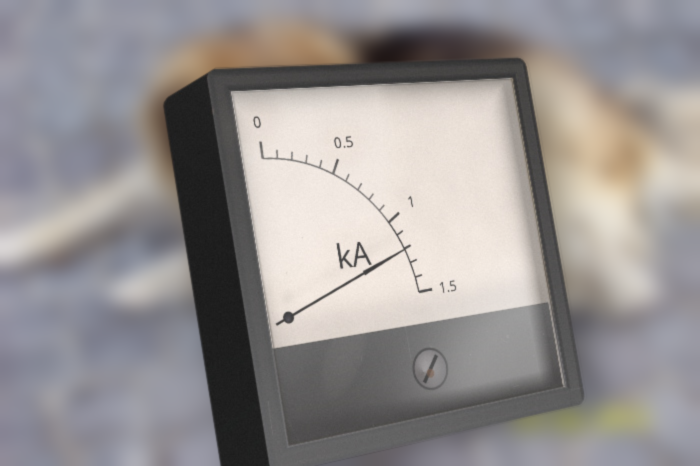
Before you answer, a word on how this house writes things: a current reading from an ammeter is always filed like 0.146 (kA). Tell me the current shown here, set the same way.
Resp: 1.2 (kA)
